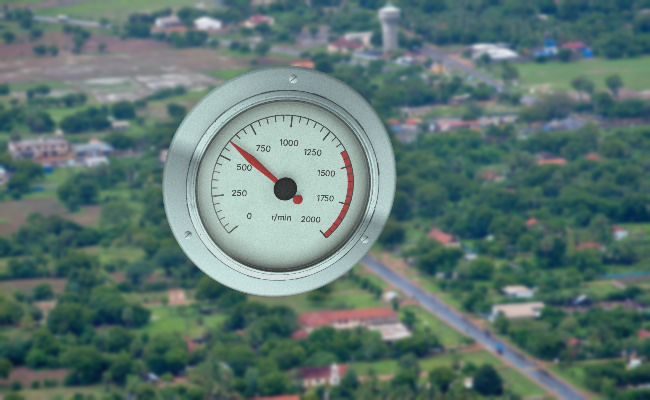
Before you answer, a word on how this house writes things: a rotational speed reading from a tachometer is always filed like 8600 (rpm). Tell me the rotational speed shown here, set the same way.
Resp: 600 (rpm)
